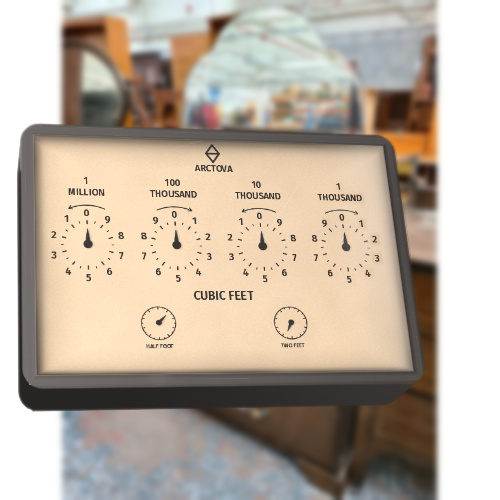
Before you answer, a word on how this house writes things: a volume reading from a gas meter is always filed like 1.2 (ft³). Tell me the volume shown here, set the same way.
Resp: 0 (ft³)
